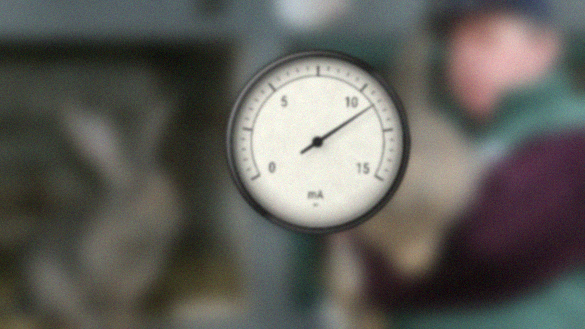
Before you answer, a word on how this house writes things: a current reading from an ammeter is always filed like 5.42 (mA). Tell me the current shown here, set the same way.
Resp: 11 (mA)
